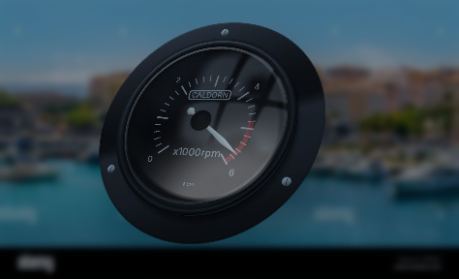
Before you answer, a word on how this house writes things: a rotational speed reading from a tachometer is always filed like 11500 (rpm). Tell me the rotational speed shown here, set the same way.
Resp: 5700 (rpm)
